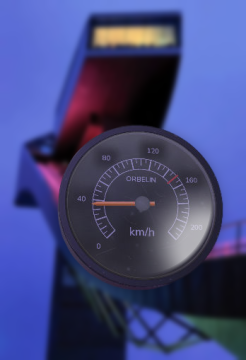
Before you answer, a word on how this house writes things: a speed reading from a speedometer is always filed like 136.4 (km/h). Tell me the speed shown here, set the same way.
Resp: 35 (km/h)
